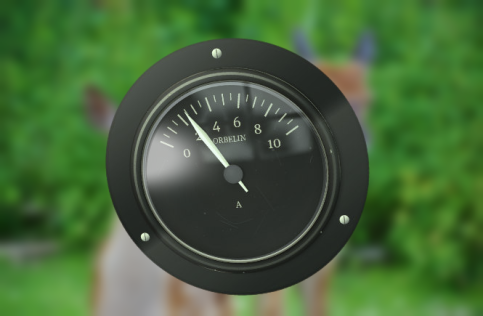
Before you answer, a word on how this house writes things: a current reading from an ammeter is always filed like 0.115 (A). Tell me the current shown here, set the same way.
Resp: 2.5 (A)
